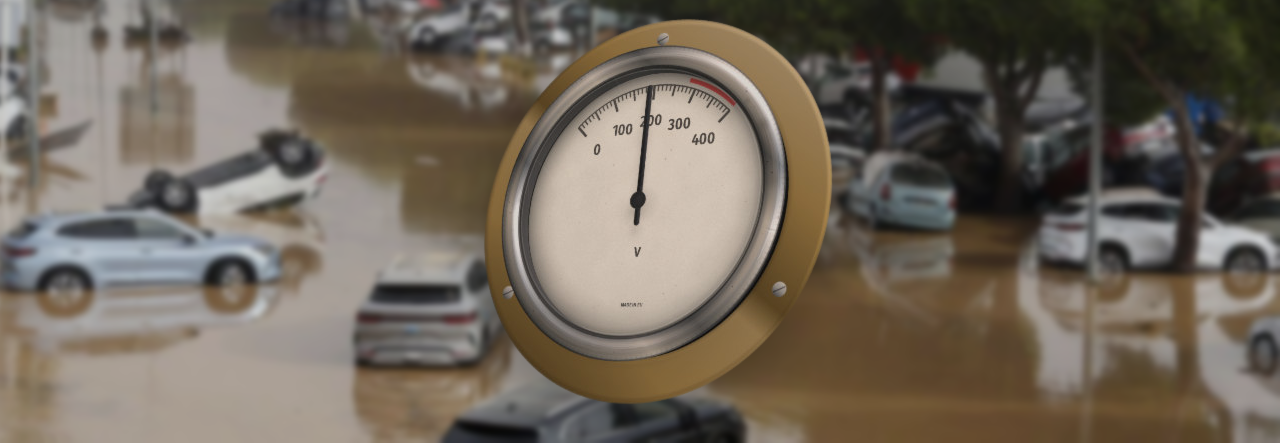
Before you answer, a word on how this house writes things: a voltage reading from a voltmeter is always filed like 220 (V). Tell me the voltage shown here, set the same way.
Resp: 200 (V)
